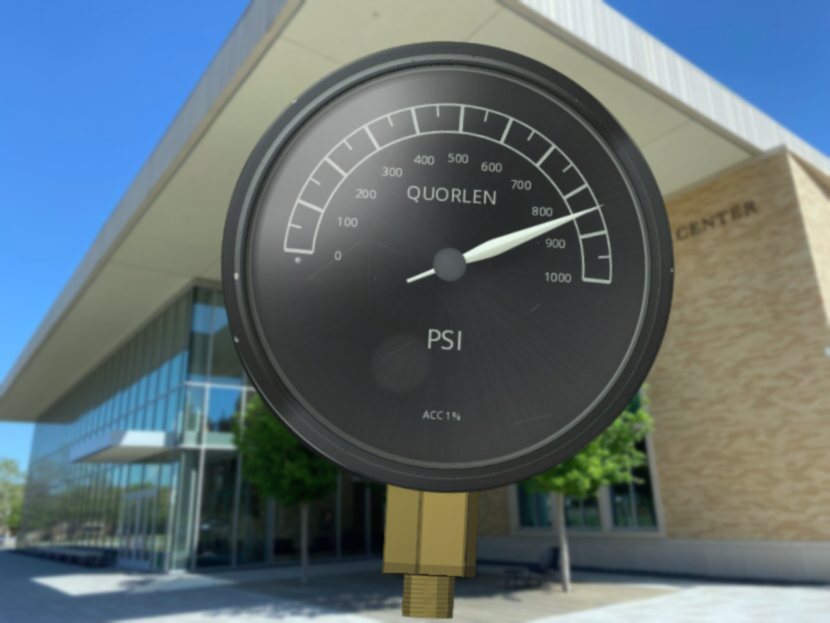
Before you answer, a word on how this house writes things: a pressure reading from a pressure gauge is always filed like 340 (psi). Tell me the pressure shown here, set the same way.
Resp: 850 (psi)
